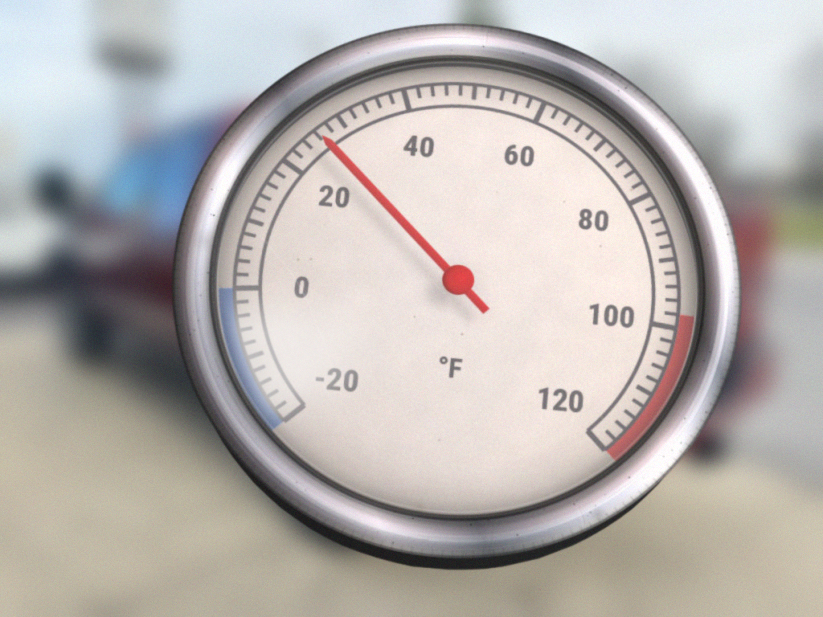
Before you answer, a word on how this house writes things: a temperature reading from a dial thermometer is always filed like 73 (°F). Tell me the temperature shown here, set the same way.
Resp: 26 (°F)
